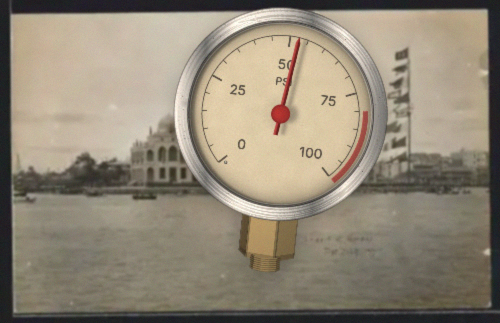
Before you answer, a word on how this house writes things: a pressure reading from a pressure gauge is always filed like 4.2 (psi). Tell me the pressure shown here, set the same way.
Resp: 52.5 (psi)
